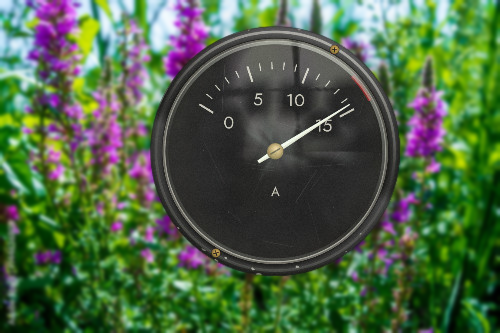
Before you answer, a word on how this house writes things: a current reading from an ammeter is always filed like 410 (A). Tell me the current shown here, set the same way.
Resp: 14.5 (A)
